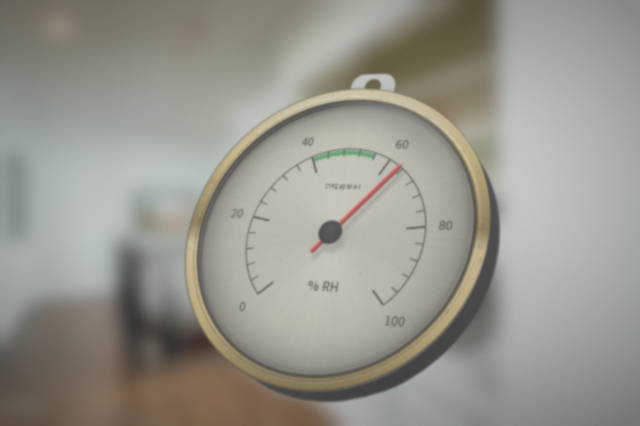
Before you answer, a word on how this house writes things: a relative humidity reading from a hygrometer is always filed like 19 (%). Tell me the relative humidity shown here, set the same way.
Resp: 64 (%)
